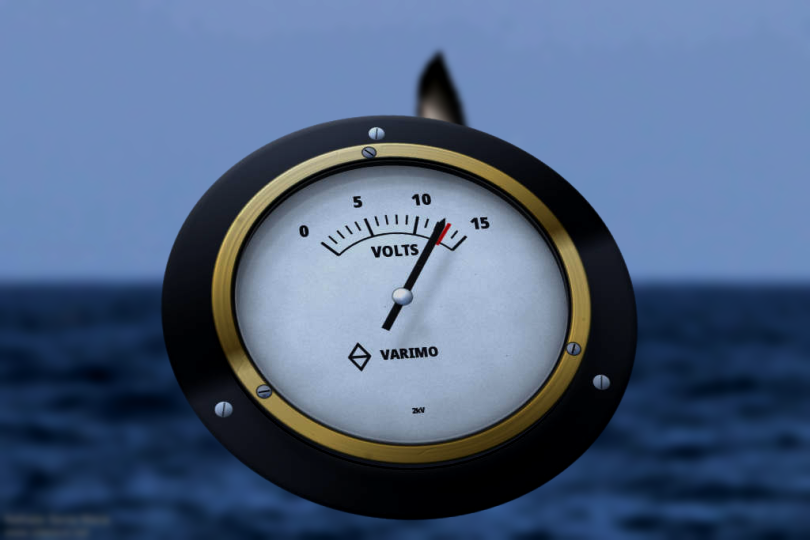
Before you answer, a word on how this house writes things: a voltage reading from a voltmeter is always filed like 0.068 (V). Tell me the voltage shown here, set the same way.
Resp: 12.5 (V)
